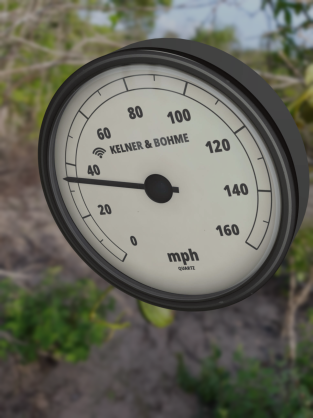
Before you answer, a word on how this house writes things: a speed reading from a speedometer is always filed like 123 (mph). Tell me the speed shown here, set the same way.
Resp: 35 (mph)
